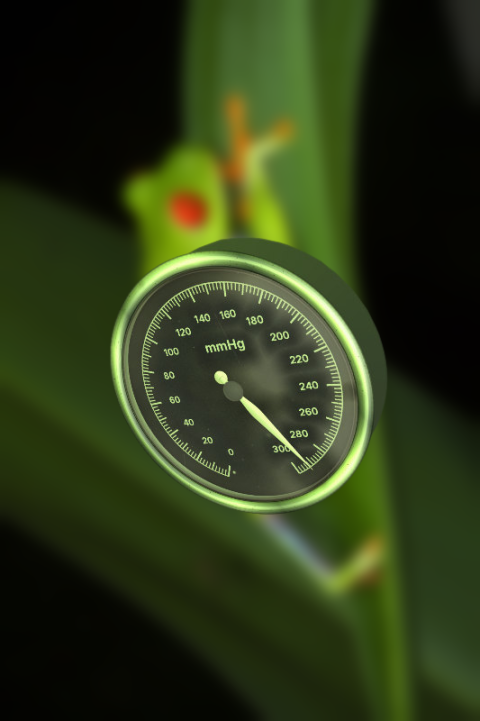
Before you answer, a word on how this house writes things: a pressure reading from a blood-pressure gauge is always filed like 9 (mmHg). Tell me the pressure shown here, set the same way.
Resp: 290 (mmHg)
